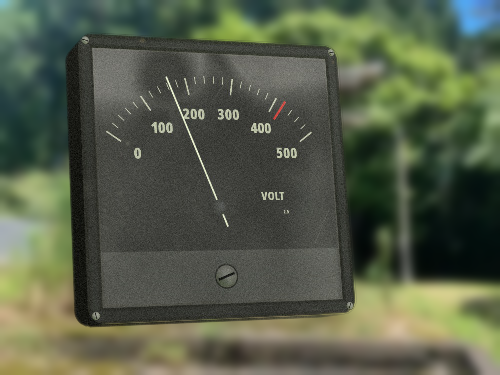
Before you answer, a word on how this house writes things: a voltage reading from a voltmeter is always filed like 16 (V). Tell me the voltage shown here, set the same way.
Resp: 160 (V)
